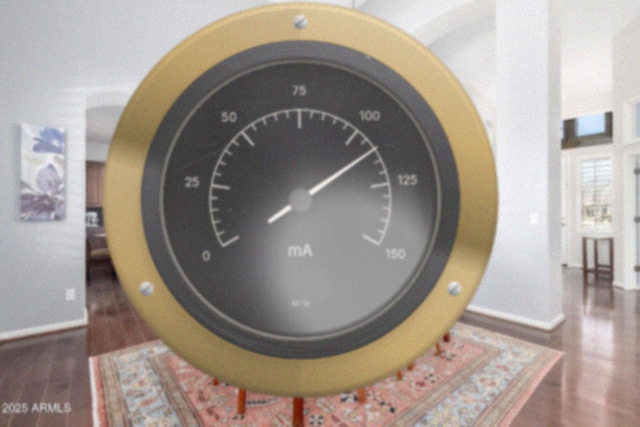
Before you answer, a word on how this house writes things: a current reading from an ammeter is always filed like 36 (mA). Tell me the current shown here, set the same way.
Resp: 110 (mA)
